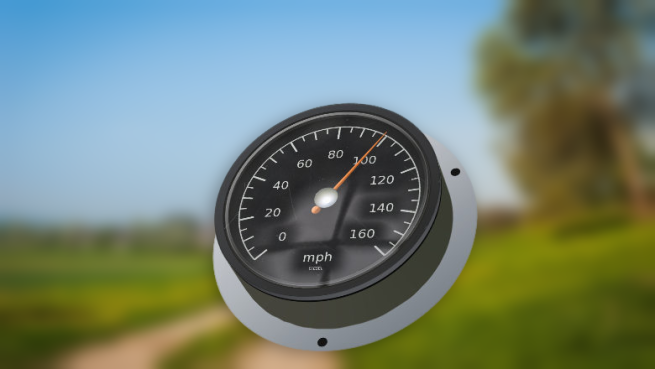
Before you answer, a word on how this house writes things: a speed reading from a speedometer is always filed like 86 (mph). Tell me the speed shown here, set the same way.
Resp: 100 (mph)
